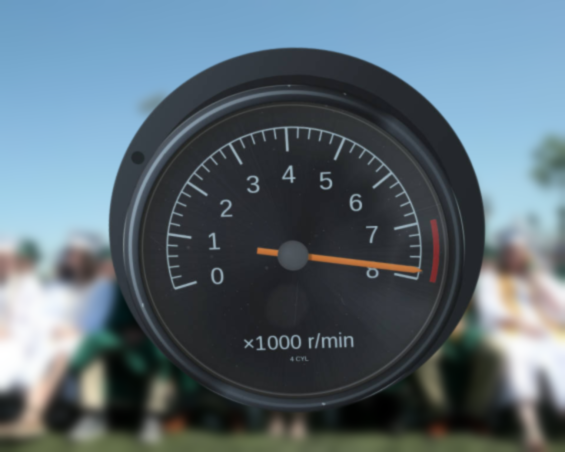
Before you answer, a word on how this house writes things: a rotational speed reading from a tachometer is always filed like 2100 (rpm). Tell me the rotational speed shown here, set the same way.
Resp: 7800 (rpm)
